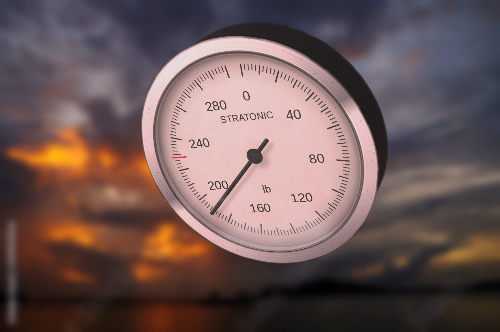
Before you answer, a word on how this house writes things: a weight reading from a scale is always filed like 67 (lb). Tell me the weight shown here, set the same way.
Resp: 190 (lb)
